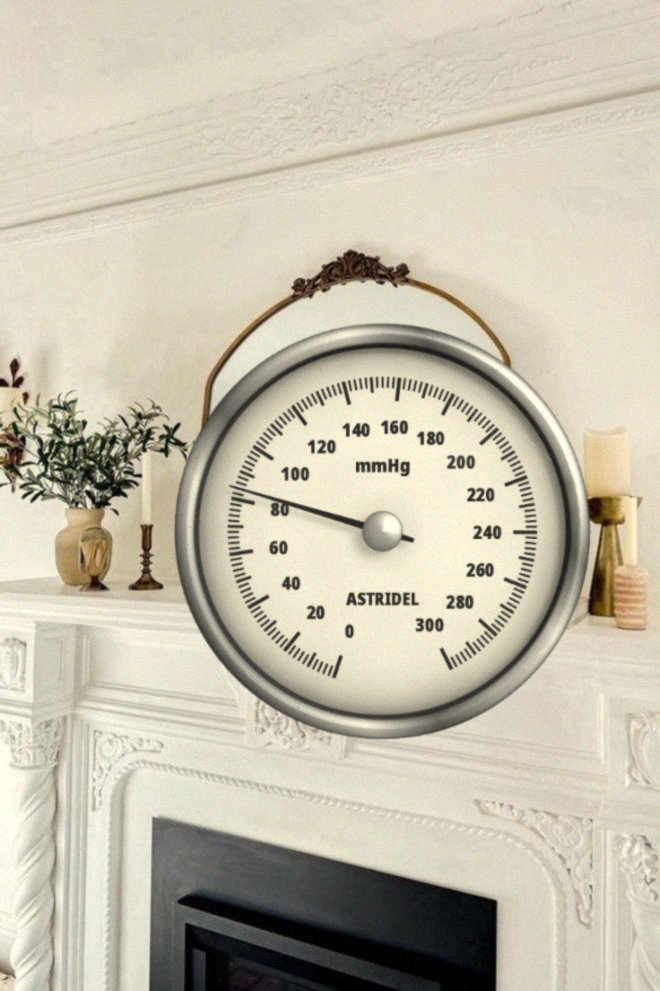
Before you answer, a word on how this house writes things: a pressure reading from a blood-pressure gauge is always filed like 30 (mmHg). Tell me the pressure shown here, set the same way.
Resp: 84 (mmHg)
